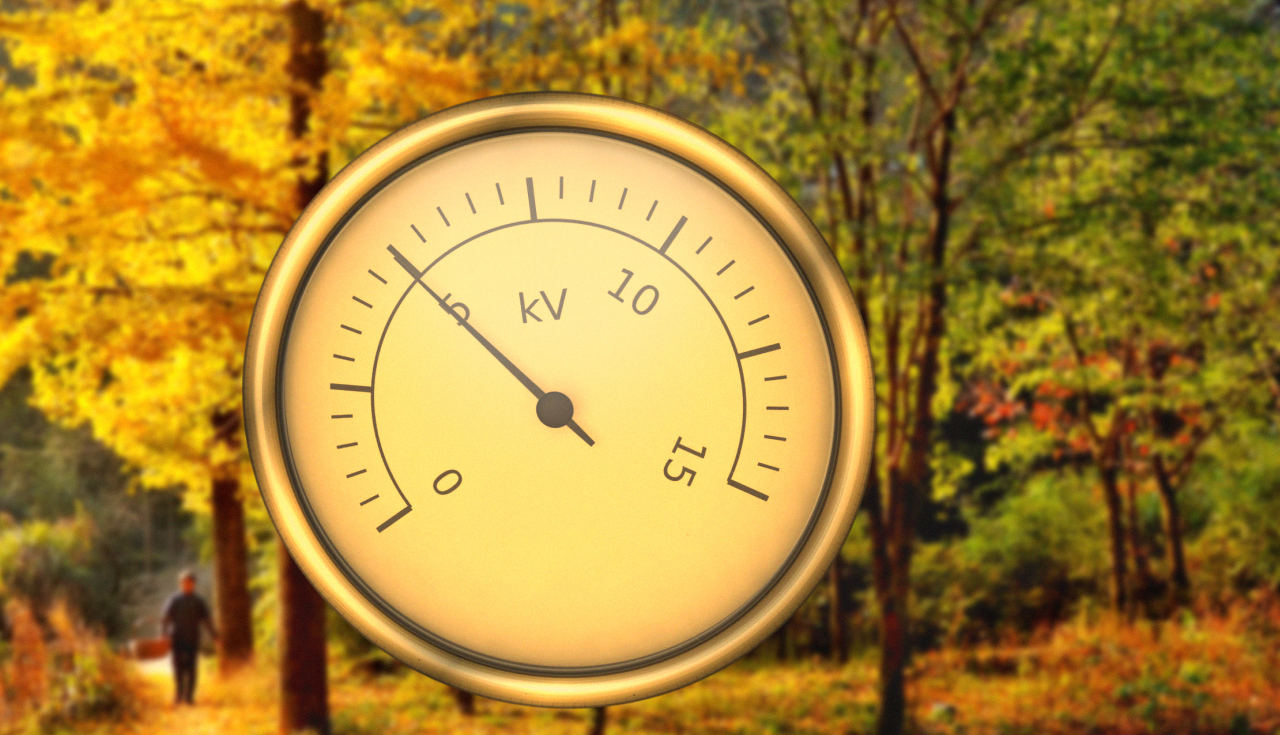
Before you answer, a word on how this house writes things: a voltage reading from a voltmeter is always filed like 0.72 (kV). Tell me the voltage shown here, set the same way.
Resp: 5 (kV)
